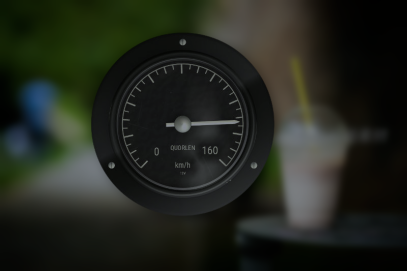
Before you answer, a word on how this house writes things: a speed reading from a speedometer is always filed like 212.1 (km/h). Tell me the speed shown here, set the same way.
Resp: 132.5 (km/h)
